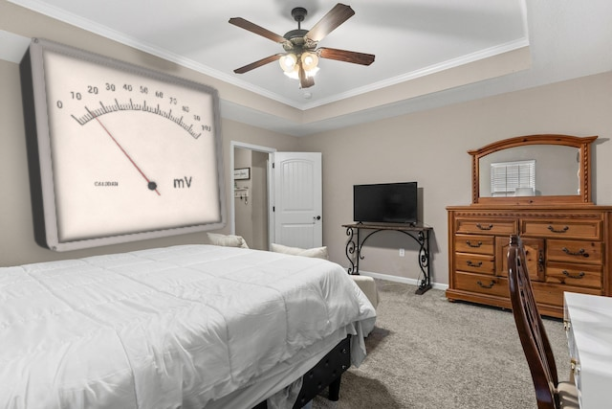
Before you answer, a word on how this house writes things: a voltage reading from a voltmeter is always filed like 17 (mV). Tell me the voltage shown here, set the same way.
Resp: 10 (mV)
